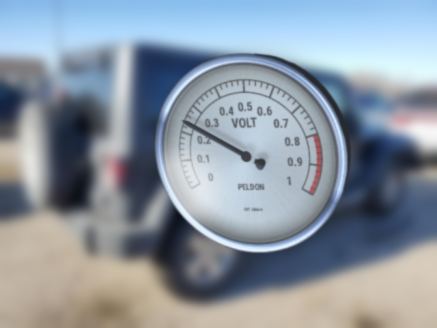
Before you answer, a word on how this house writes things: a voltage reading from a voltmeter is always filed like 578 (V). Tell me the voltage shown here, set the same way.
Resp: 0.24 (V)
